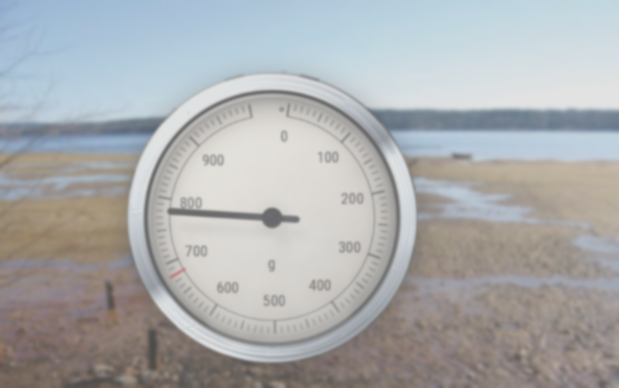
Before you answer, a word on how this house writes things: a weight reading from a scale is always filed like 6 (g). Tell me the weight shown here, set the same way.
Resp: 780 (g)
